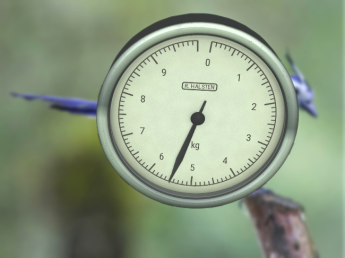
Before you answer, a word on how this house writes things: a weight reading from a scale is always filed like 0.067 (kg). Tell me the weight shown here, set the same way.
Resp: 5.5 (kg)
